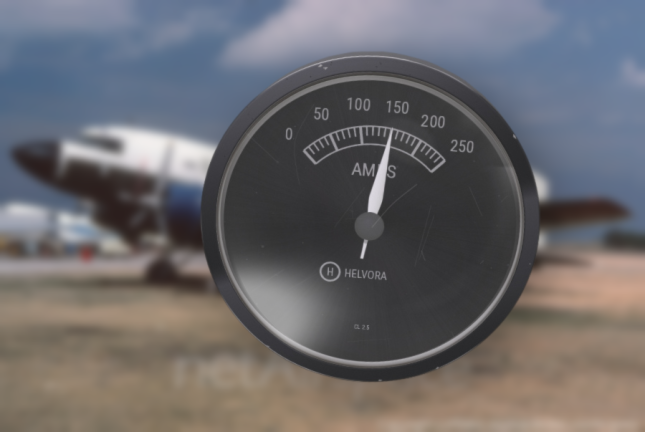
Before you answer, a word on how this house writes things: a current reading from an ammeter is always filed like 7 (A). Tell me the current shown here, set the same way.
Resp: 150 (A)
